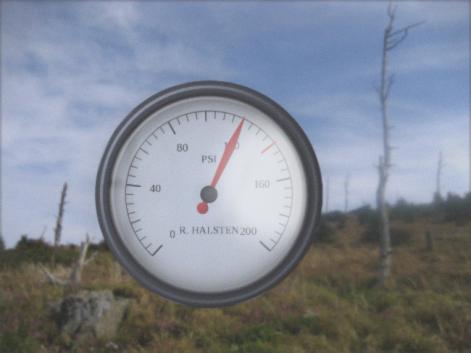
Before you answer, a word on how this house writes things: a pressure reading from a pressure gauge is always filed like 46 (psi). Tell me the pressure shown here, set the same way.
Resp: 120 (psi)
